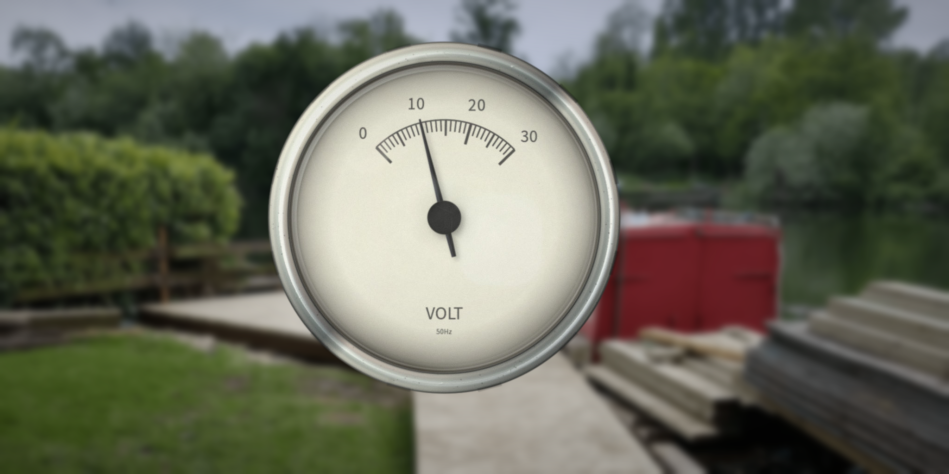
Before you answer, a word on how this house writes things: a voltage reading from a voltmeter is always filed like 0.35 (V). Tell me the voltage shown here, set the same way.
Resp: 10 (V)
